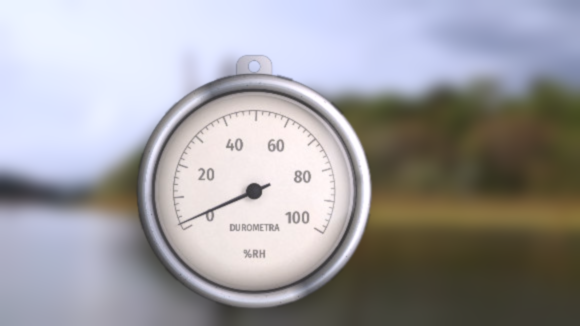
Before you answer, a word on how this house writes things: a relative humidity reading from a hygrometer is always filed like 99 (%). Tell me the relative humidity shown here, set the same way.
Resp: 2 (%)
